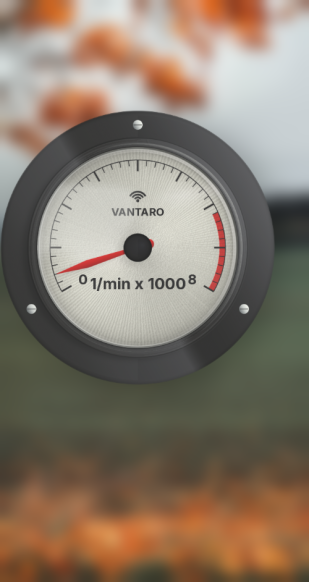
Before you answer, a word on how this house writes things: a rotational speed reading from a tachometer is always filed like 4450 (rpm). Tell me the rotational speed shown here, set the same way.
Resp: 400 (rpm)
